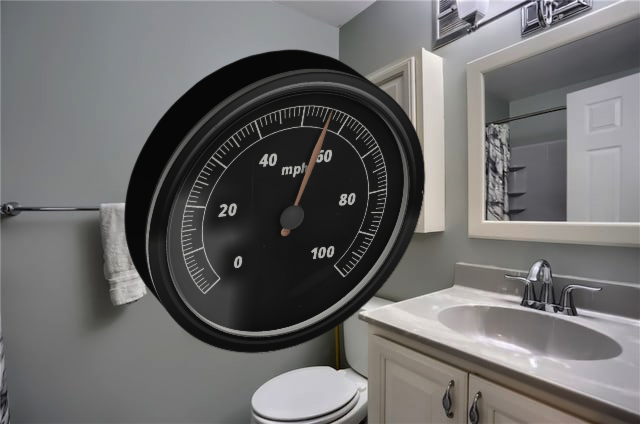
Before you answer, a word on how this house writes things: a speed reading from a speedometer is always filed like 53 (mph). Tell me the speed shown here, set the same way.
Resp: 55 (mph)
